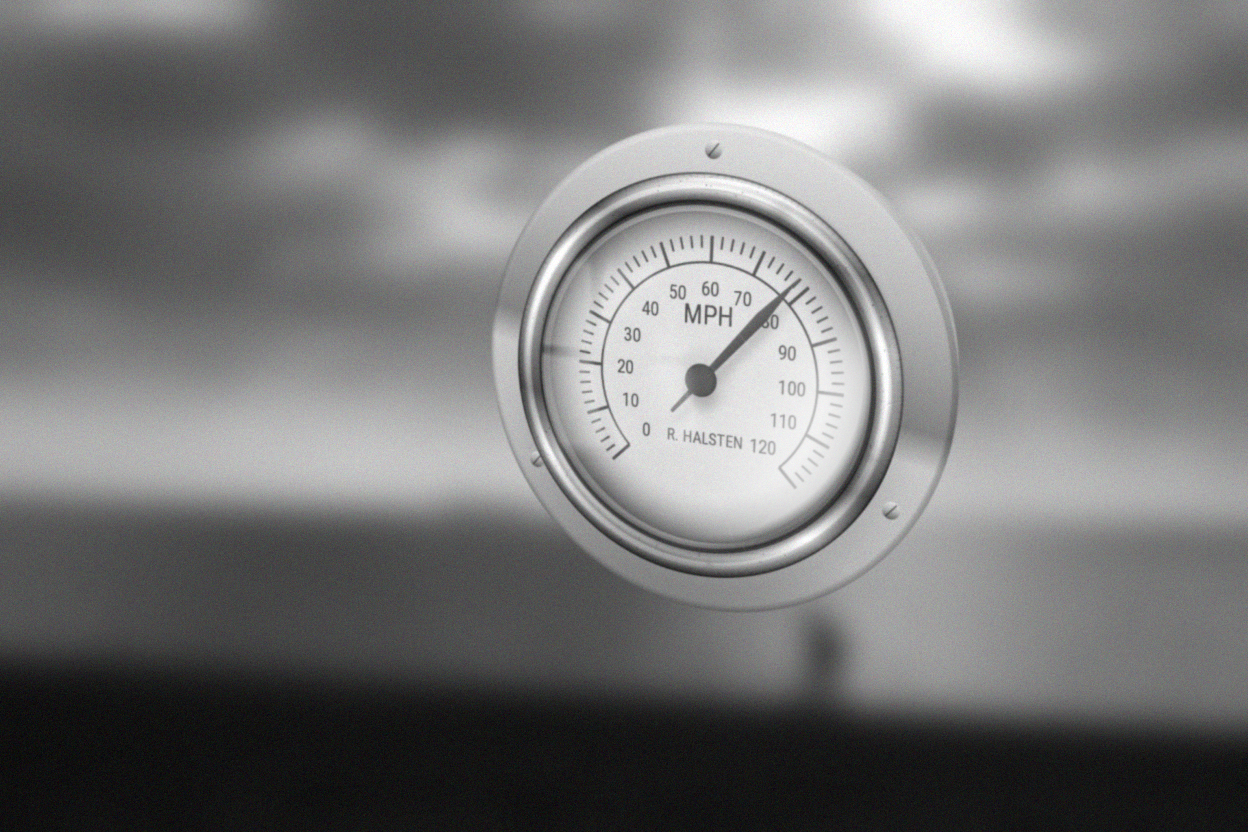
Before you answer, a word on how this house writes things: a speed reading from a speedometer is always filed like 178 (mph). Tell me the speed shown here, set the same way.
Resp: 78 (mph)
